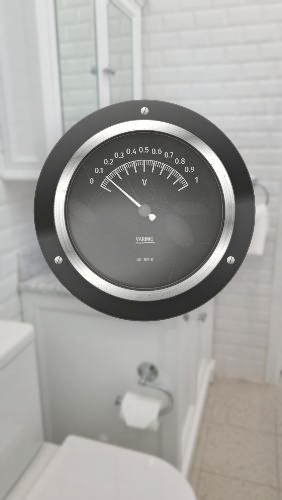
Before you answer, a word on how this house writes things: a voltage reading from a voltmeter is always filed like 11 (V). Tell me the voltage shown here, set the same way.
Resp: 0.1 (V)
